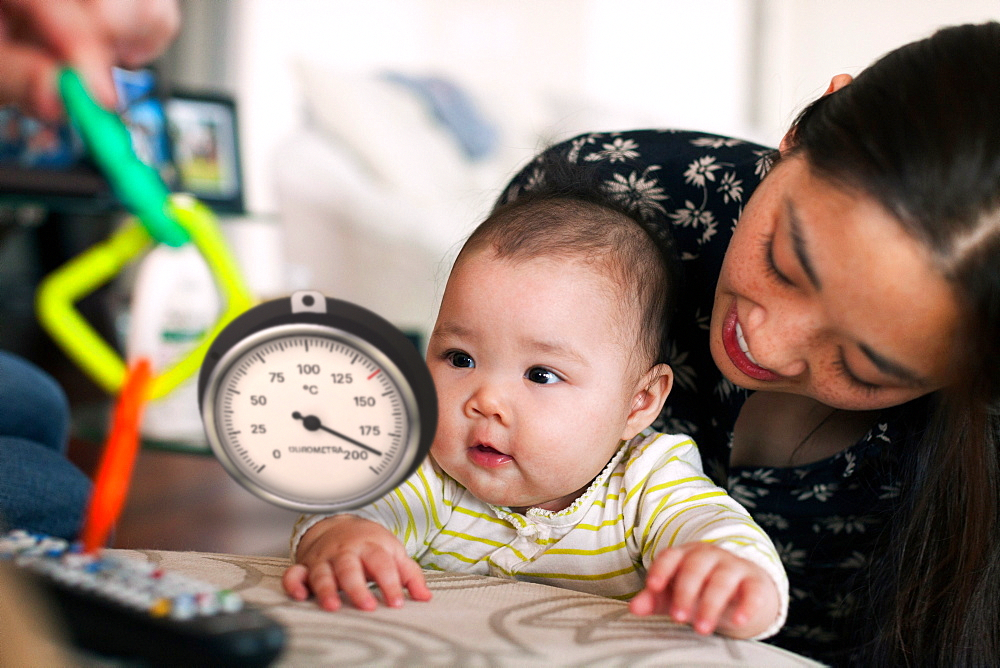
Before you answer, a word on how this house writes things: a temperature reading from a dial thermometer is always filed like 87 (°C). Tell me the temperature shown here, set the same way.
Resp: 187.5 (°C)
